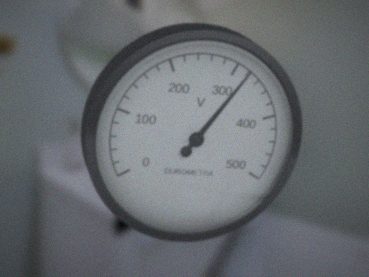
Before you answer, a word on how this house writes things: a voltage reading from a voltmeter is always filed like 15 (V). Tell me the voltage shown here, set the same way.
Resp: 320 (V)
